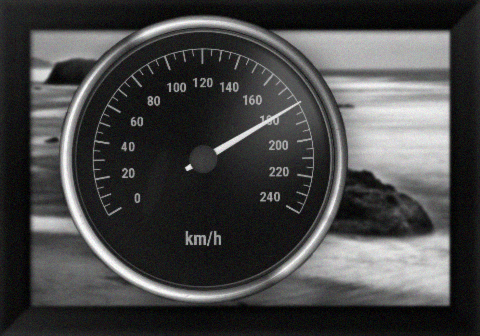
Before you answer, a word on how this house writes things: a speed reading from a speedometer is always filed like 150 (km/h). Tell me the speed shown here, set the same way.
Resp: 180 (km/h)
